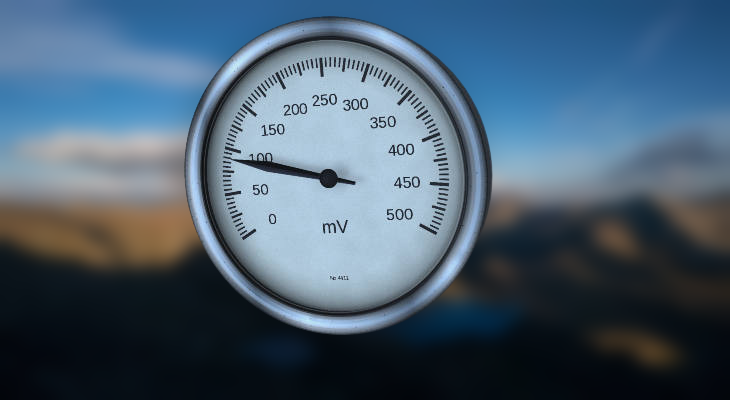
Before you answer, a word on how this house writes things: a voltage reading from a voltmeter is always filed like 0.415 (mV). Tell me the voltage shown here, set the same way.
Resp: 90 (mV)
